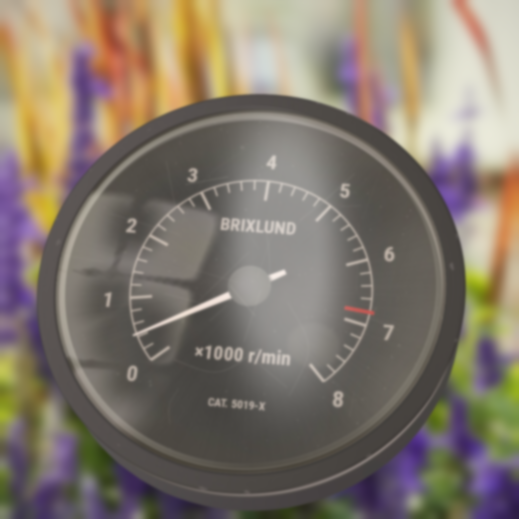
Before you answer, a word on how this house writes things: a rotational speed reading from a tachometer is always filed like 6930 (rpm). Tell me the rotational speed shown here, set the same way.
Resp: 400 (rpm)
